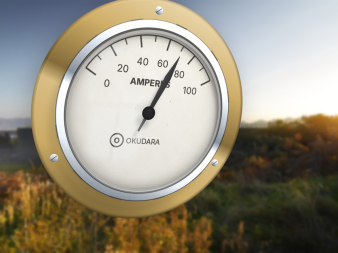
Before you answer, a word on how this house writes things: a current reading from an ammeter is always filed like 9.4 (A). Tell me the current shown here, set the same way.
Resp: 70 (A)
